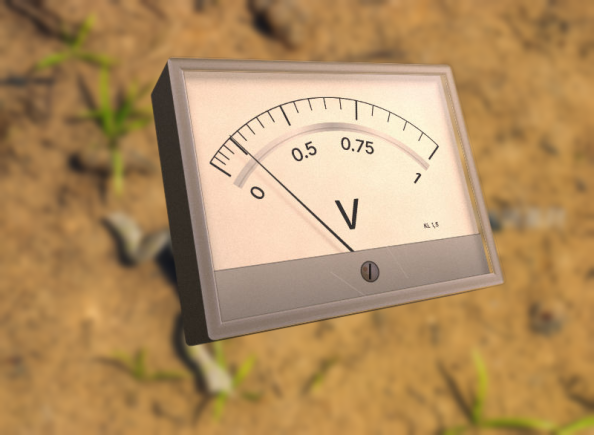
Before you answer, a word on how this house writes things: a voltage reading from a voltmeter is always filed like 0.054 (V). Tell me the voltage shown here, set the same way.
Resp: 0.25 (V)
